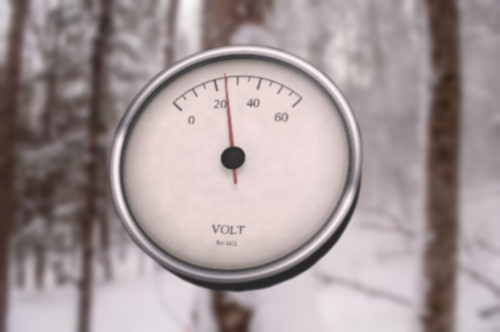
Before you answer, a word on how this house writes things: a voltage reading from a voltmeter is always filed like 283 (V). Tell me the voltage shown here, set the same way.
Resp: 25 (V)
